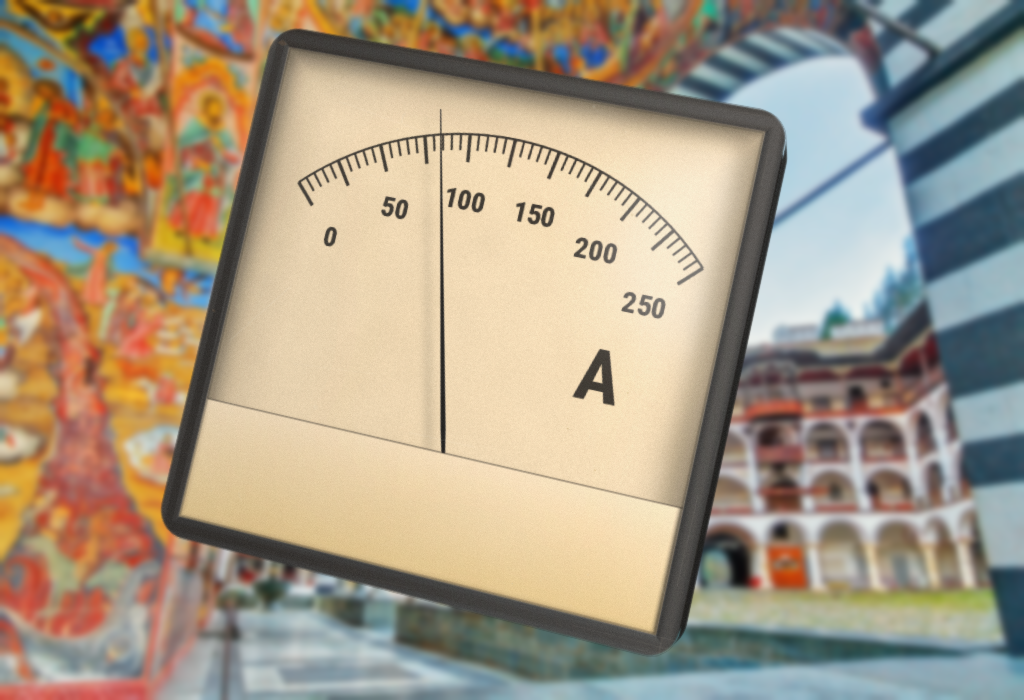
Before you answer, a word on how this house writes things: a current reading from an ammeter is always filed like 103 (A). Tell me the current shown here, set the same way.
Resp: 85 (A)
